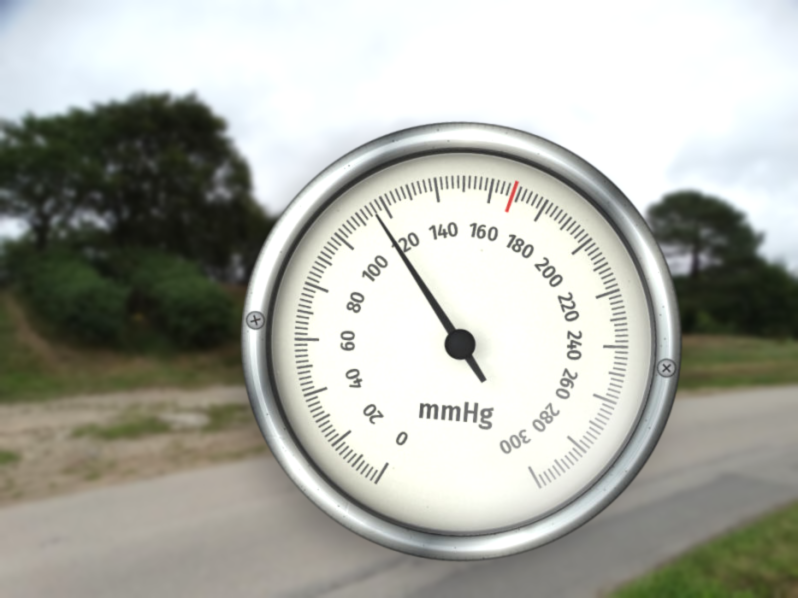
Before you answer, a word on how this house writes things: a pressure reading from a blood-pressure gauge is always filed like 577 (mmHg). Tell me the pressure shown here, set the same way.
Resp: 116 (mmHg)
